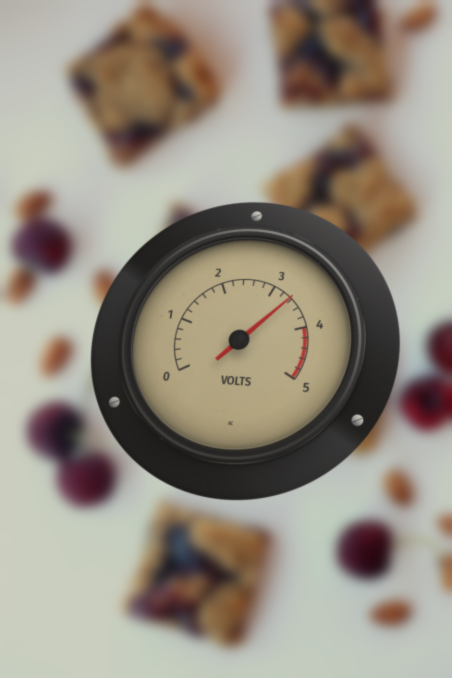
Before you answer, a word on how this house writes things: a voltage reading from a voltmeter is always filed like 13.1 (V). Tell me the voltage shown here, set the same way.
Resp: 3.4 (V)
